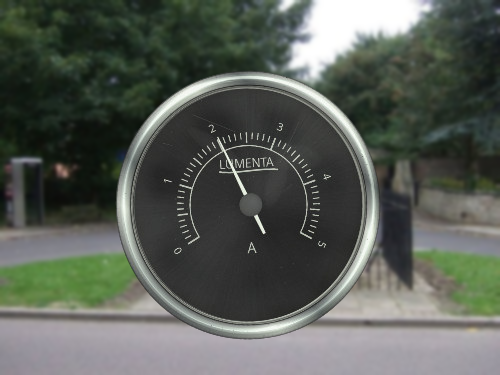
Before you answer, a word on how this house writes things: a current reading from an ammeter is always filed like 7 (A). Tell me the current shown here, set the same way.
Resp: 2 (A)
